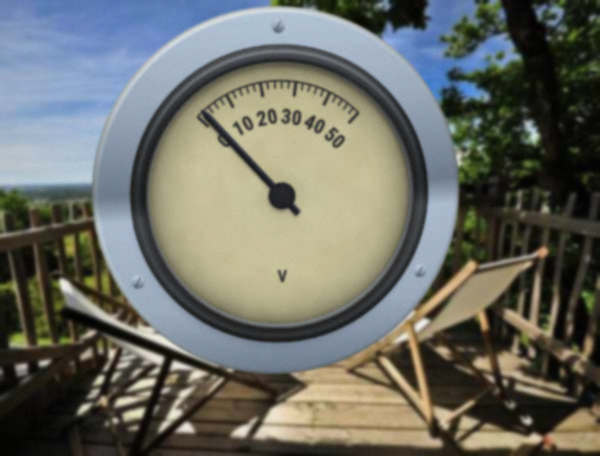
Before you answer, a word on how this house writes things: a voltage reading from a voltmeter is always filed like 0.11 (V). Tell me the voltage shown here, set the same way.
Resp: 2 (V)
